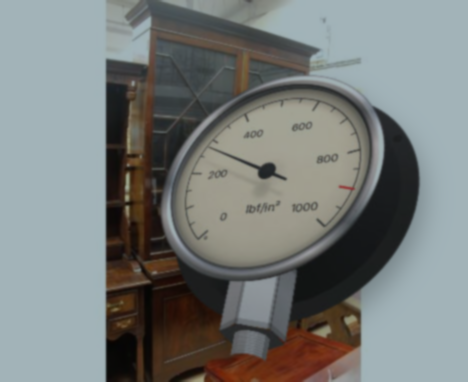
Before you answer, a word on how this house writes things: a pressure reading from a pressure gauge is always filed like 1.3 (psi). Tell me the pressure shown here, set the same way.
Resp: 275 (psi)
